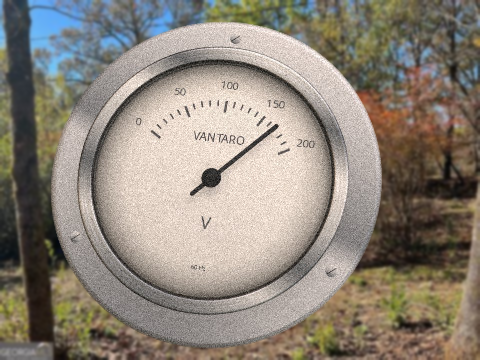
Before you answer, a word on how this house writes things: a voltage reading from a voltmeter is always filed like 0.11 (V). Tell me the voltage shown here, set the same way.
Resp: 170 (V)
